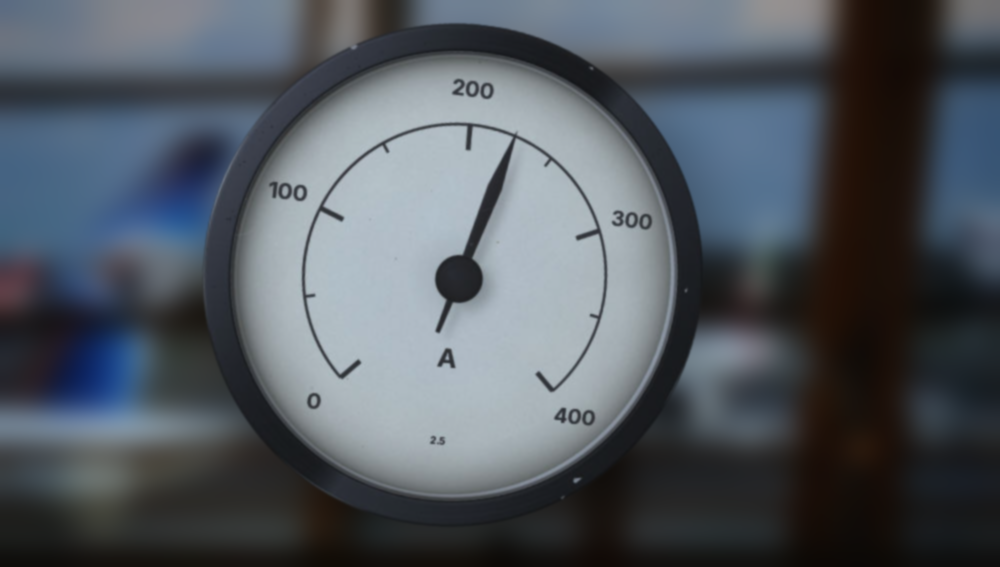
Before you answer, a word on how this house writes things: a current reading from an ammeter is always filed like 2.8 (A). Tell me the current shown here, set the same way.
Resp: 225 (A)
